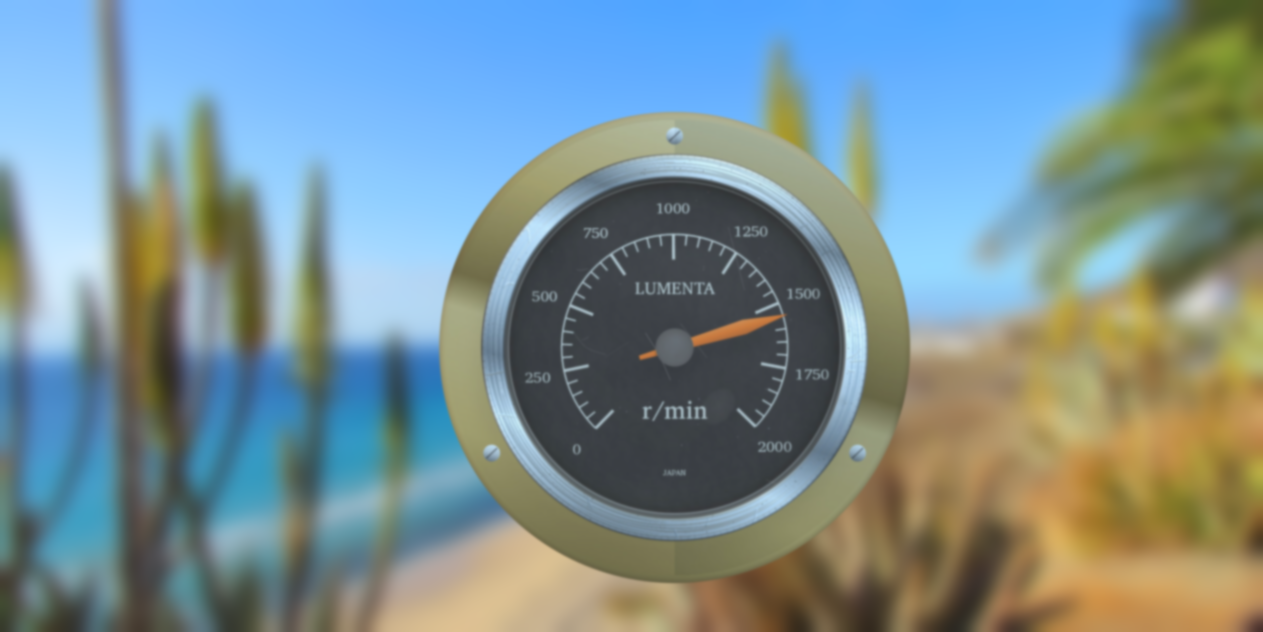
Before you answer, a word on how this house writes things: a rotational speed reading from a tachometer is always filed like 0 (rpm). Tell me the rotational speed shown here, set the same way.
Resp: 1550 (rpm)
